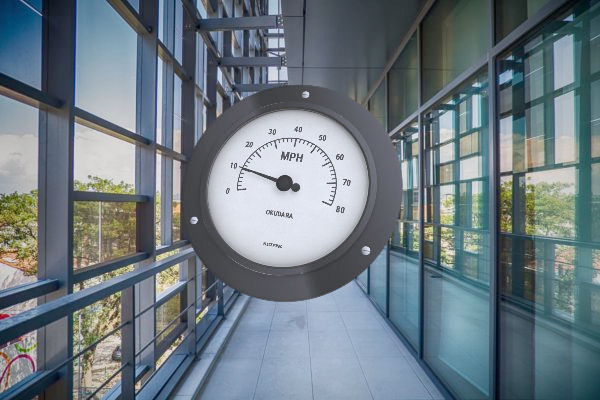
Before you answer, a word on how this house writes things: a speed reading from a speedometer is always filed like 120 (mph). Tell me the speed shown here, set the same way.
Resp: 10 (mph)
